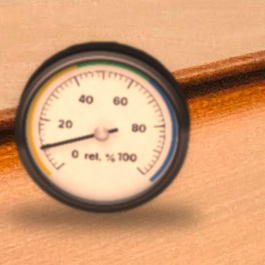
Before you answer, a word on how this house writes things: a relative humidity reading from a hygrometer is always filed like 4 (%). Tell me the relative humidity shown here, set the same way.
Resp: 10 (%)
